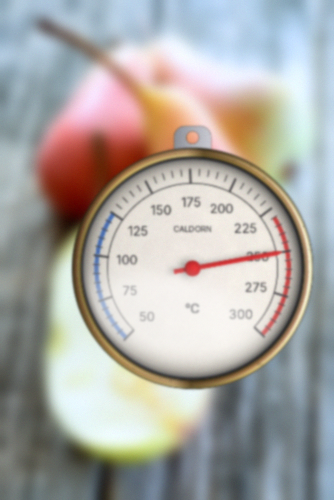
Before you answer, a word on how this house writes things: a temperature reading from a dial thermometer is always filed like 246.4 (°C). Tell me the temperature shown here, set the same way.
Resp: 250 (°C)
